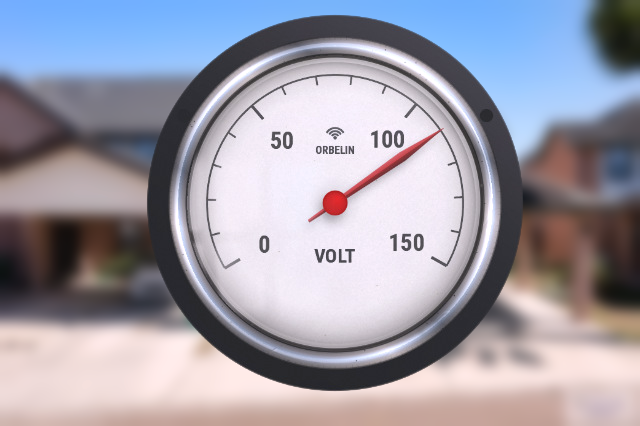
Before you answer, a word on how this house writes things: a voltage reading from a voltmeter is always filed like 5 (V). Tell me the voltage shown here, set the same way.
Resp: 110 (V)
